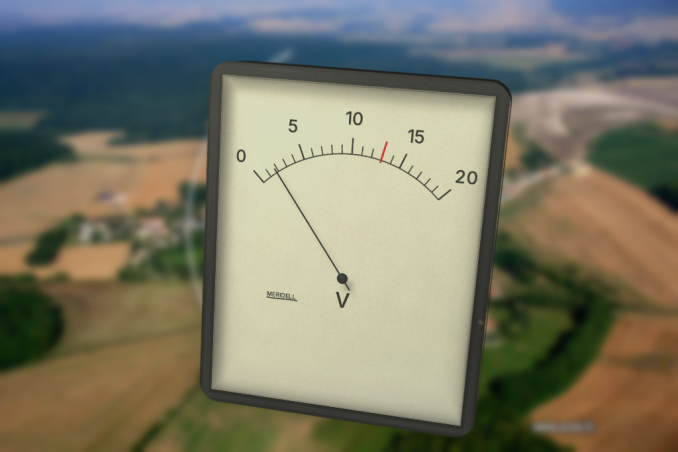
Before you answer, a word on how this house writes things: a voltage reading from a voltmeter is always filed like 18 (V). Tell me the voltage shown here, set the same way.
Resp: 2 (V)
